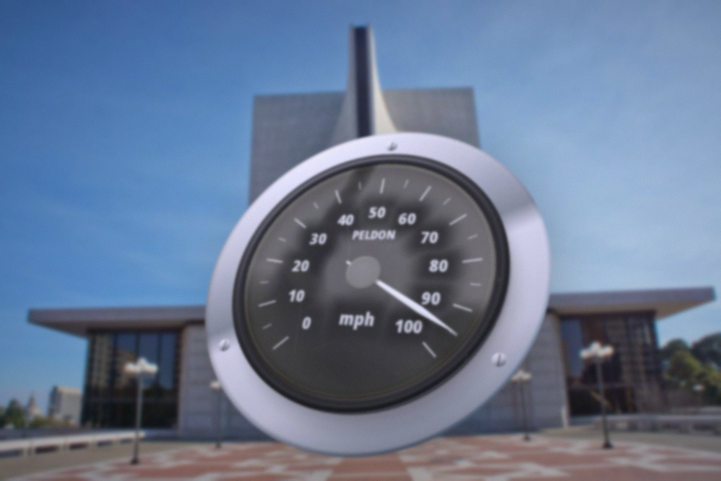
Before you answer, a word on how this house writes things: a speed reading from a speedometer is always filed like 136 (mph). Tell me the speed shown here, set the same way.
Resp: 95 (mph)
